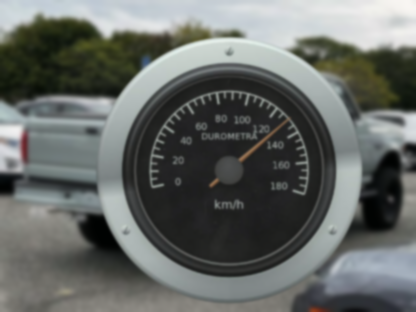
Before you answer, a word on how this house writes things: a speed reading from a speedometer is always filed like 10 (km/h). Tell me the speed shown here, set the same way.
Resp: 130 (km/h)
